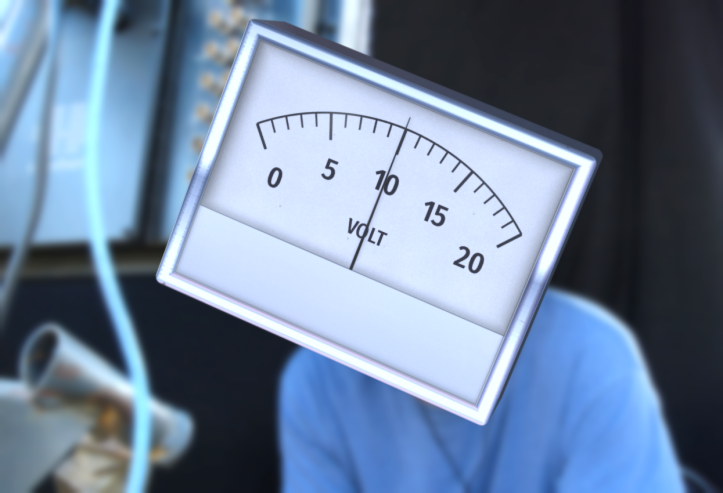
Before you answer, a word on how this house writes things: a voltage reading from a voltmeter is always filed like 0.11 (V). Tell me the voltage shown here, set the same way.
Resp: 10 (V)
